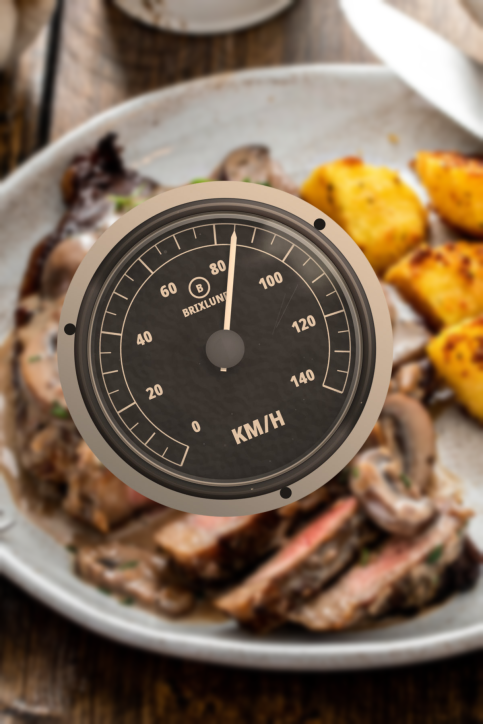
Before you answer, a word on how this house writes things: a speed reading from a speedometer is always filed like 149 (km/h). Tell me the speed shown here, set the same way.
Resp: 85 (km/h)
